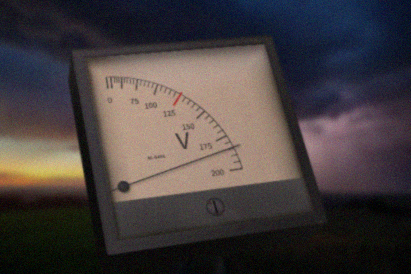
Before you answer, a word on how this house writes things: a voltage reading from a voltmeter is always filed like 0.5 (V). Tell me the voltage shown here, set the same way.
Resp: 185 (V)
